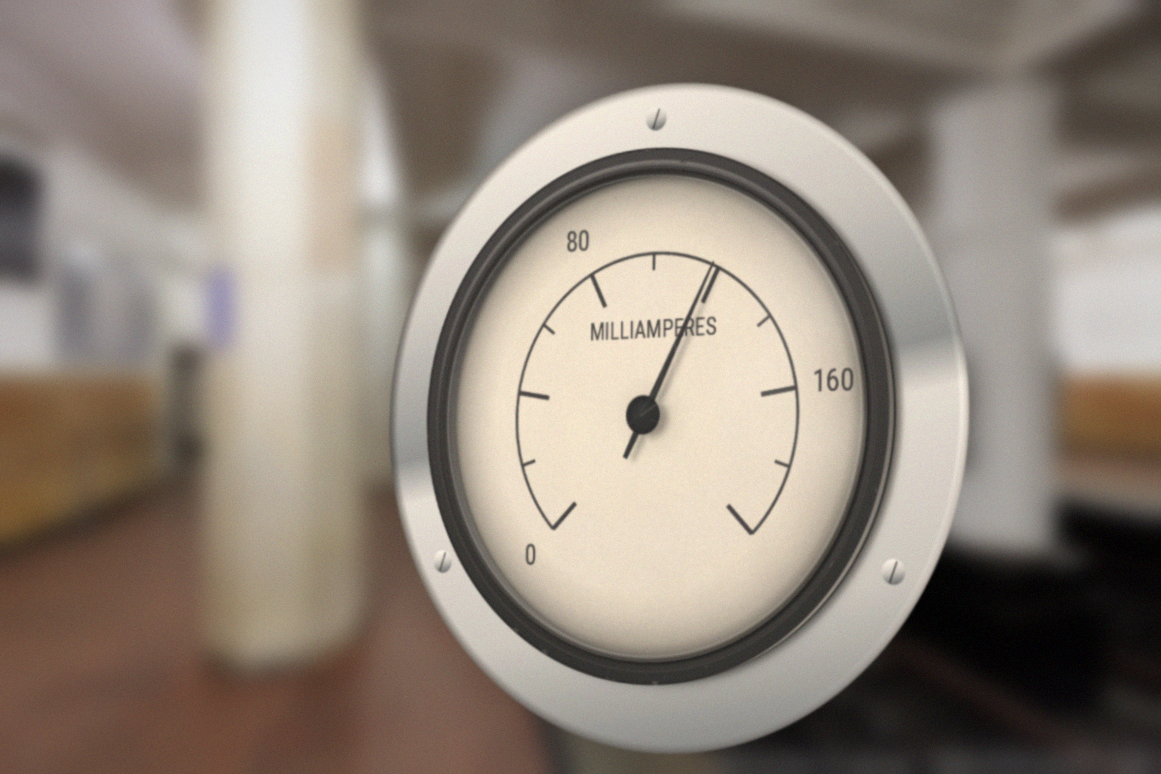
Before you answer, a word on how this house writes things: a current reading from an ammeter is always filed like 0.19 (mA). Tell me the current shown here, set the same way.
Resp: 120 (mA)
